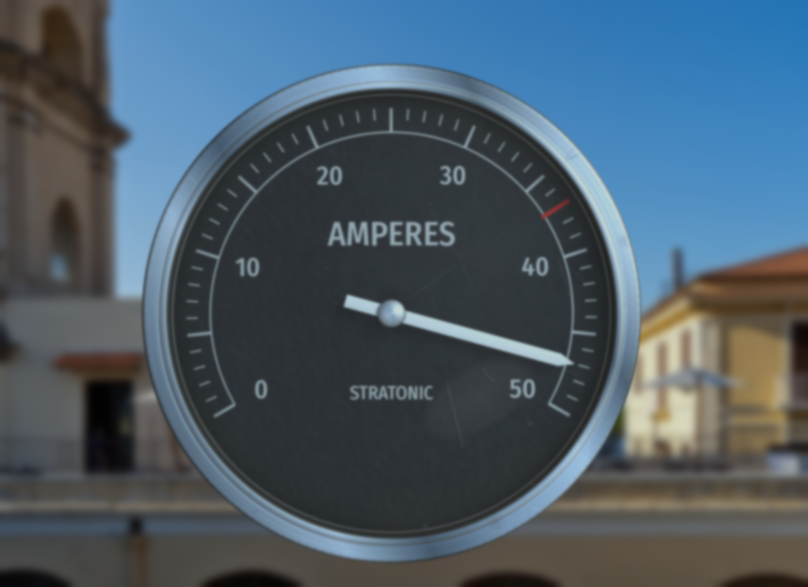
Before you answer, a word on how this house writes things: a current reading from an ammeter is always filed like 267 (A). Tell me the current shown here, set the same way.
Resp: 47 (A)
